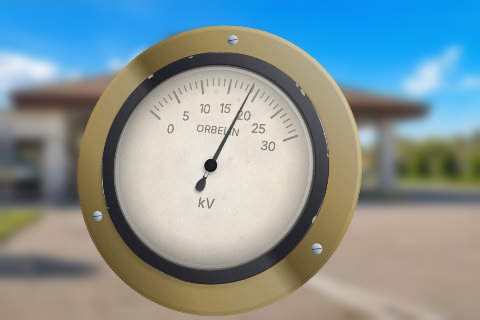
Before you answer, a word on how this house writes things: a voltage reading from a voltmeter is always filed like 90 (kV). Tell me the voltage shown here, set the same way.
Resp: 19 (kV)
